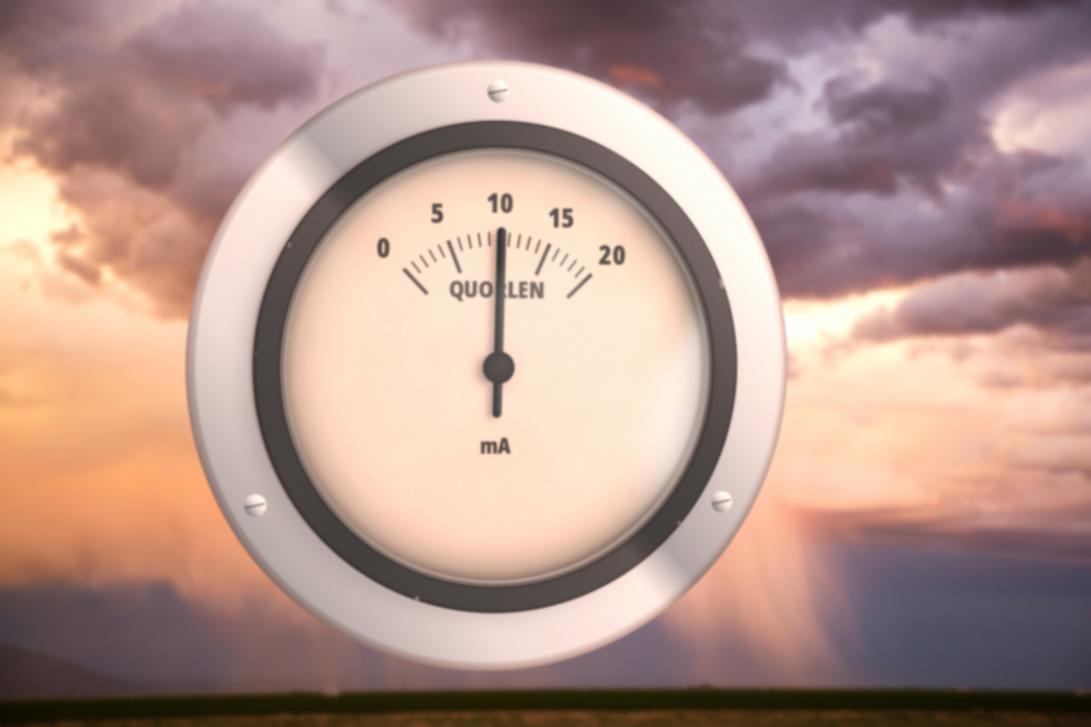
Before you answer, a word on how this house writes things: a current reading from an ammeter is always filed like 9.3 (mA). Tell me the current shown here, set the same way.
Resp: 10 (mA)
